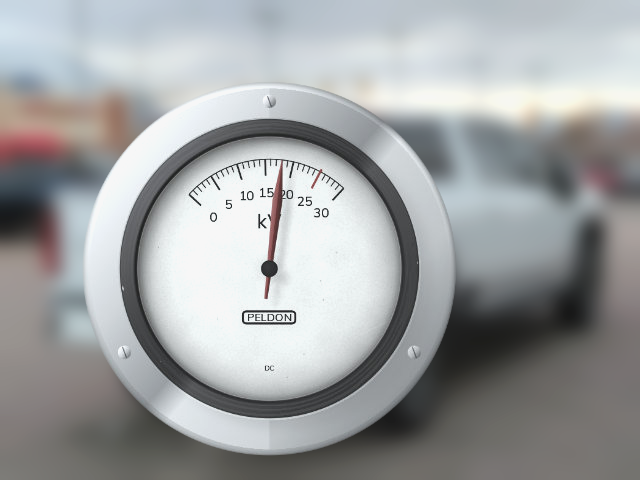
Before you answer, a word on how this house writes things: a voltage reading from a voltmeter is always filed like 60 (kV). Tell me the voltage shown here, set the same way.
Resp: 18 (kV)
